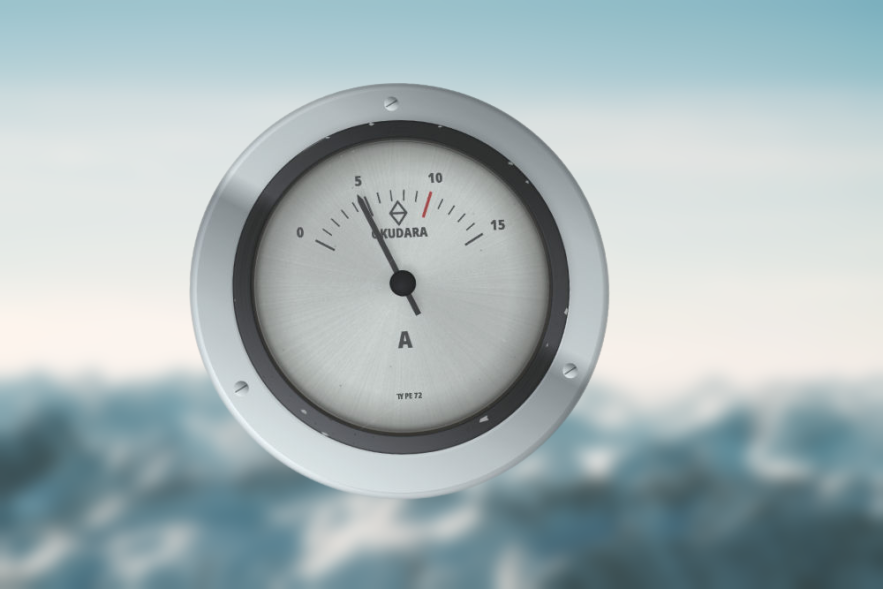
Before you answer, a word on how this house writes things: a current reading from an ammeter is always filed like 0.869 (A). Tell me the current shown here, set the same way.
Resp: 4.5 (A)
